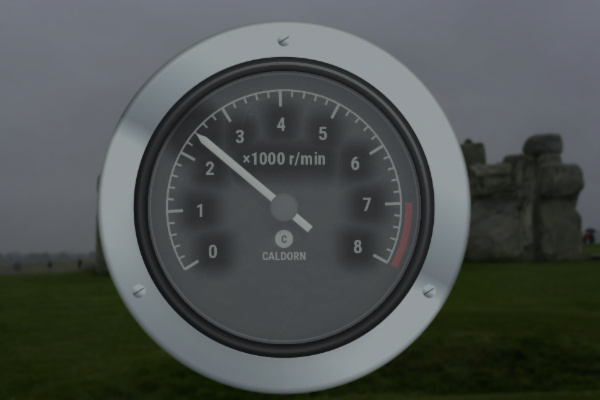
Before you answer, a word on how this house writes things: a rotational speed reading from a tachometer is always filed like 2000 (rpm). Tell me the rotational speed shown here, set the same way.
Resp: 2400 (rpm)
